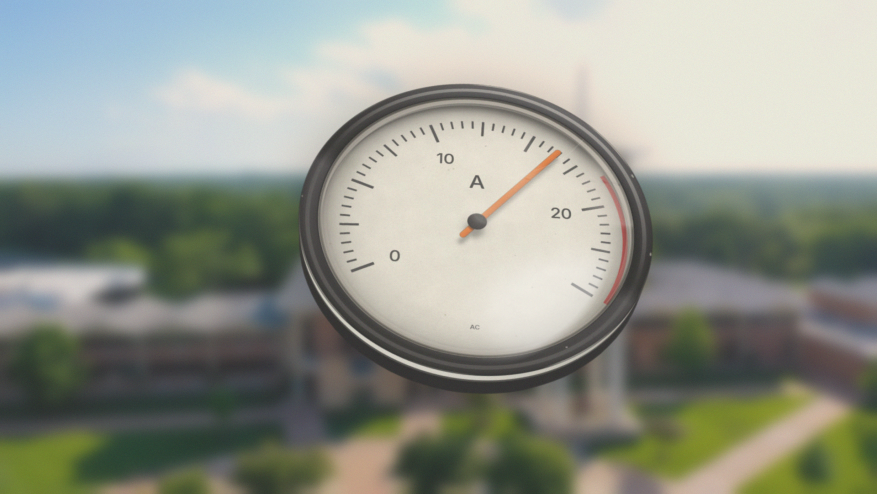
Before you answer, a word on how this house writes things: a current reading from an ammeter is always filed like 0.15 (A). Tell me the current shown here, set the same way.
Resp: 16.5 (A)
